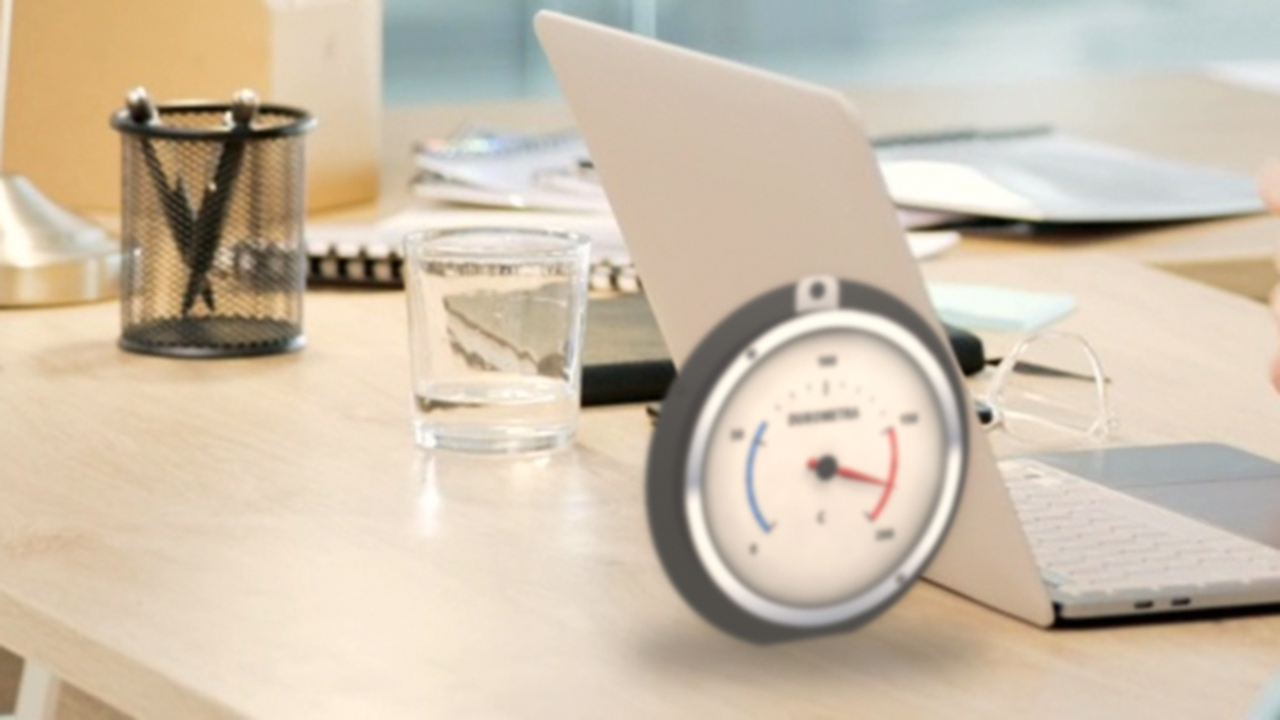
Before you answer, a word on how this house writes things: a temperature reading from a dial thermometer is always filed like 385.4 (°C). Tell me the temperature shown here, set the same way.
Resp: 180 (°C)
